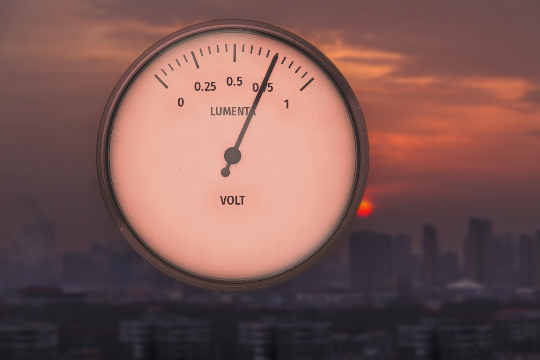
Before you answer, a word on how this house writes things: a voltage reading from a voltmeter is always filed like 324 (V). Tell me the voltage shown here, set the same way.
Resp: 0.75 (V)
